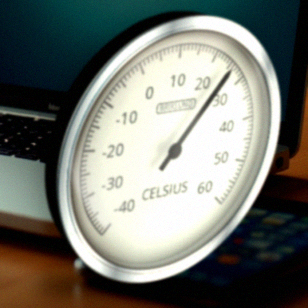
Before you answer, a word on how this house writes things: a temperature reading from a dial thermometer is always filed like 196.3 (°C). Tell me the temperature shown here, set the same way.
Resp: 25 (°C)
